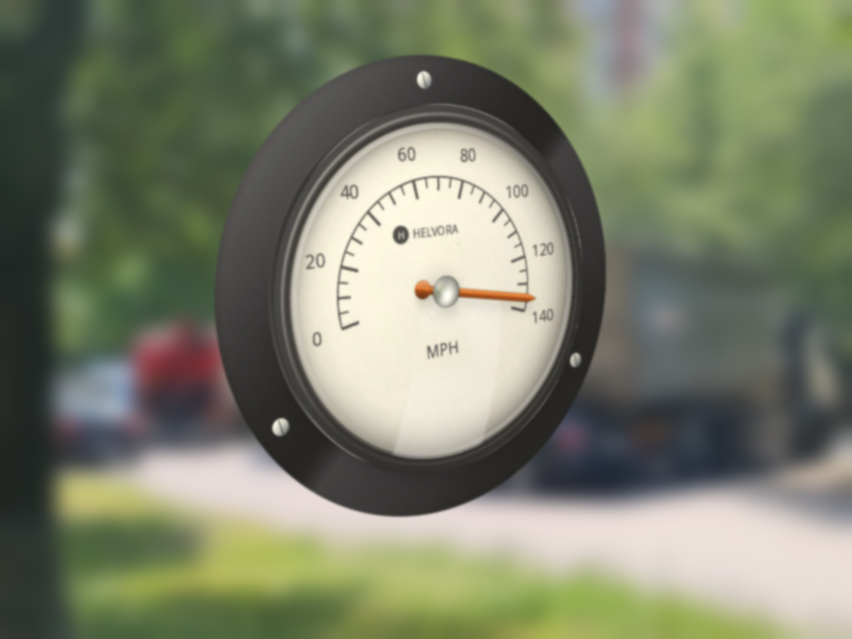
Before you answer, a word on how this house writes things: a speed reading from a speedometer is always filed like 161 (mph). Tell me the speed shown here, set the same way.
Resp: 135 (mph)
